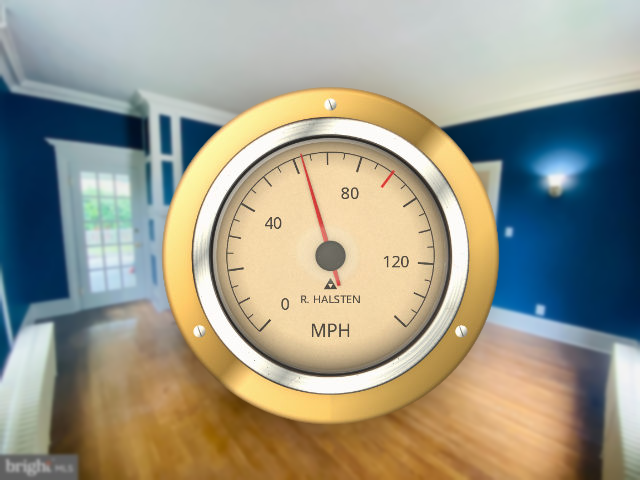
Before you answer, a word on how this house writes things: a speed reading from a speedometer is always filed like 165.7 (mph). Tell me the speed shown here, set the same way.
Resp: 62.5 (mph)
